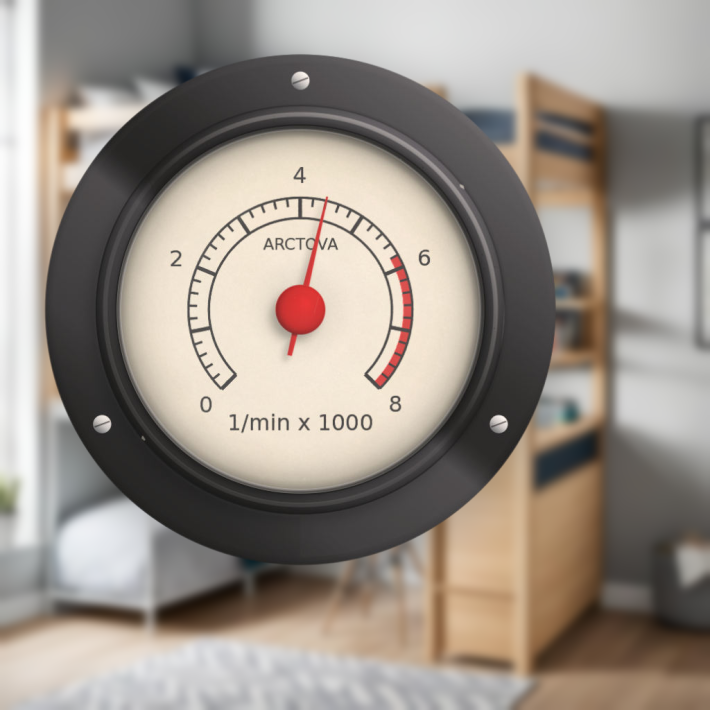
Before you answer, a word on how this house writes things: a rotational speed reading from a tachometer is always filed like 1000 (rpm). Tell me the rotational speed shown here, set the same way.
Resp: 4400 (rpm)
